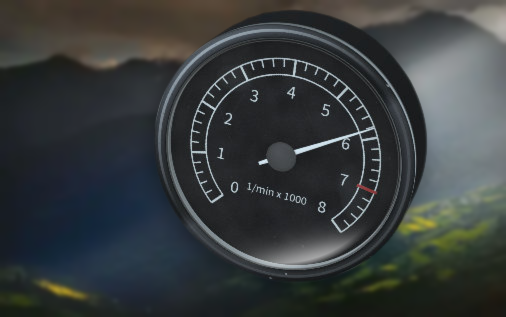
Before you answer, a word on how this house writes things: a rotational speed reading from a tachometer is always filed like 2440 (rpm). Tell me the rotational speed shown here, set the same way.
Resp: 5800 (rpm)
